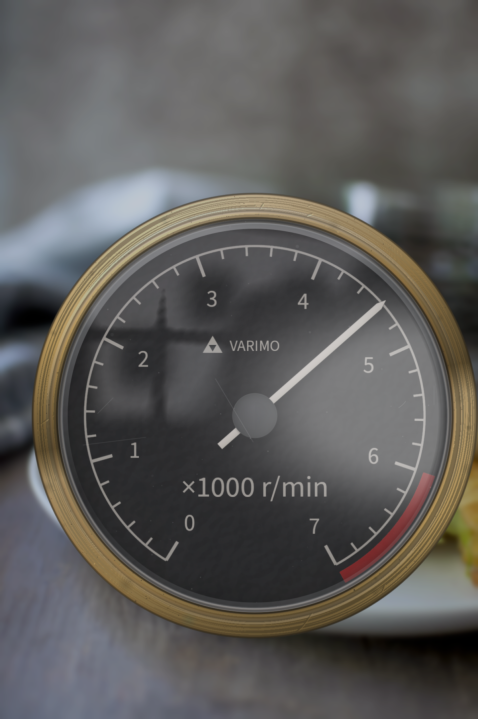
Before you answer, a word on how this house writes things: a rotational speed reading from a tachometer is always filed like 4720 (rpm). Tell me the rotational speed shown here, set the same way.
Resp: 4600 (rpm)
